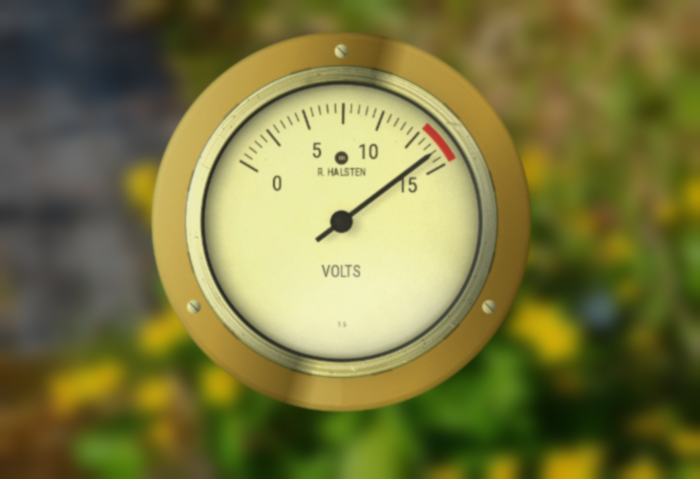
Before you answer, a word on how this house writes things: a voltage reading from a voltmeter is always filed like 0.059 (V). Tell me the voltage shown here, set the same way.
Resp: 14 (V)
